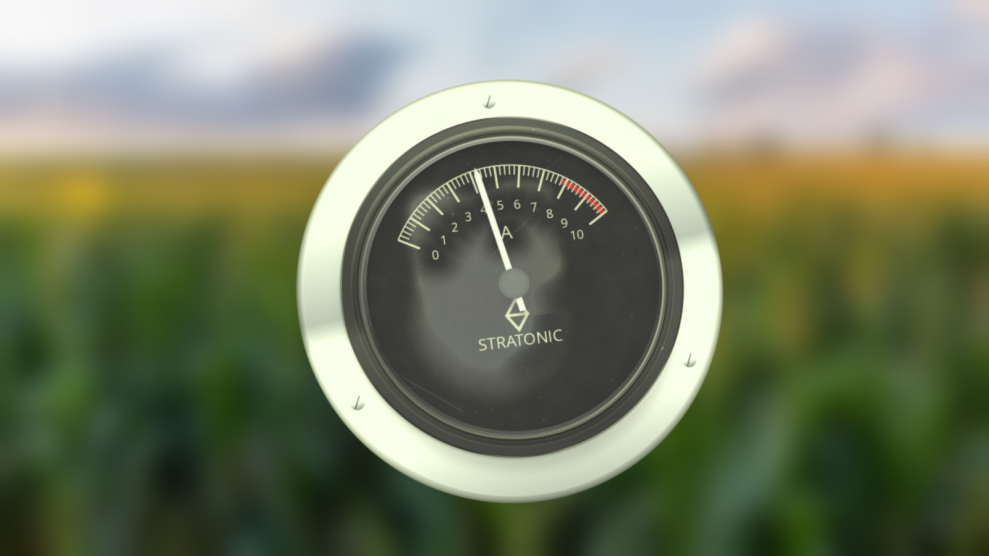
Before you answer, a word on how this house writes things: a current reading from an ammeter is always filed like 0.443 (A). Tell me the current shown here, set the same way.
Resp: 4.2 (A)
